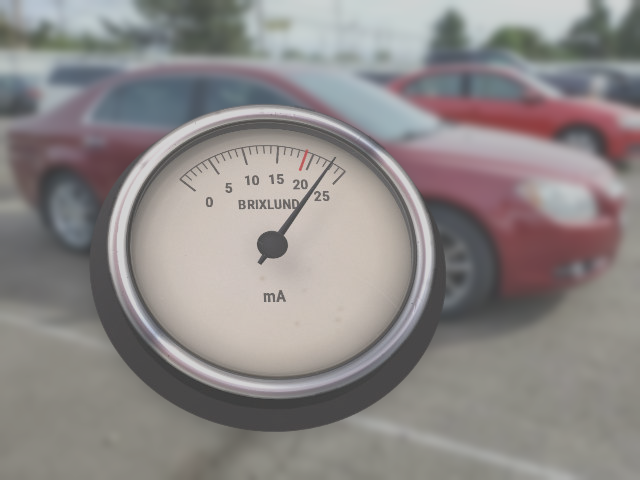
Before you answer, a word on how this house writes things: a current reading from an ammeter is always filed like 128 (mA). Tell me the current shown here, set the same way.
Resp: 23 (mA)
